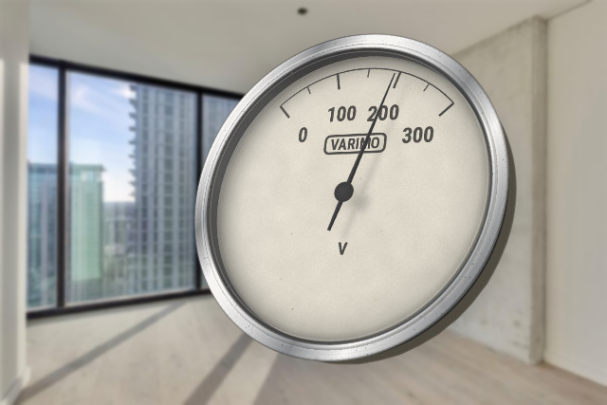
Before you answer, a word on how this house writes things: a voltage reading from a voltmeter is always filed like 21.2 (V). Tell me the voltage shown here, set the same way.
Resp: 200 (V)
